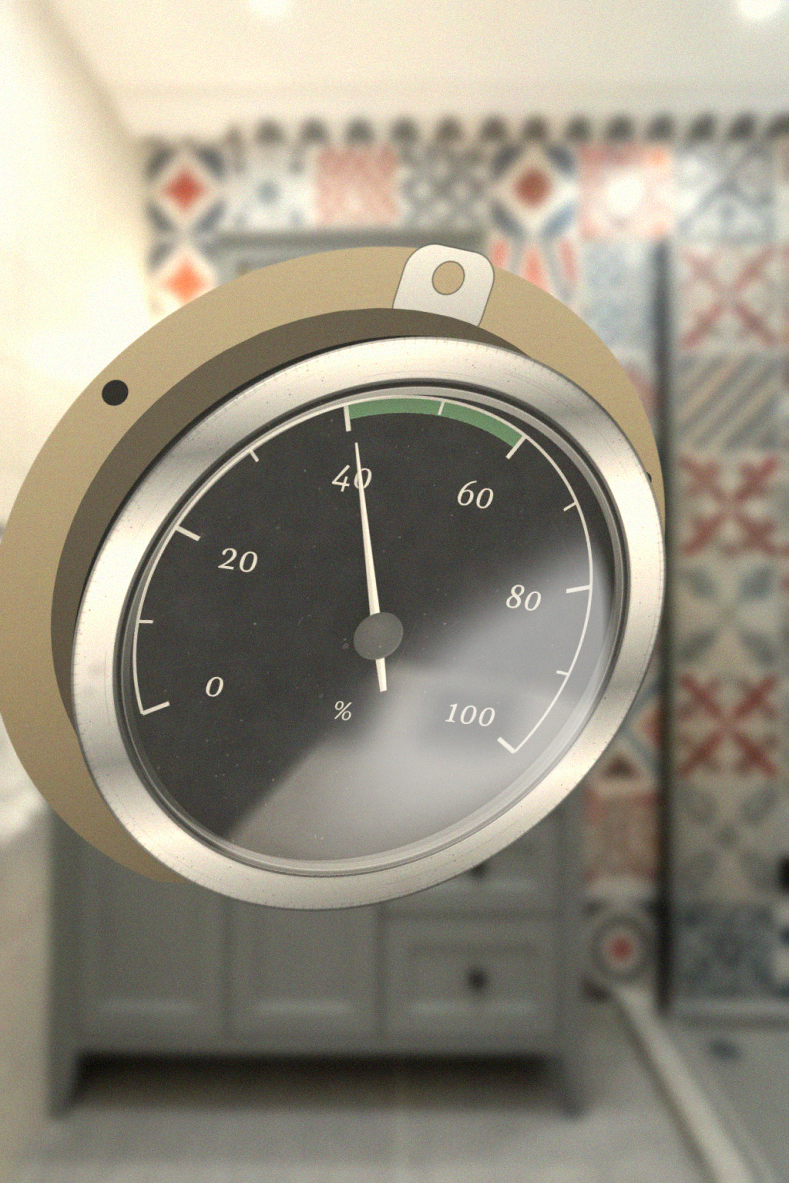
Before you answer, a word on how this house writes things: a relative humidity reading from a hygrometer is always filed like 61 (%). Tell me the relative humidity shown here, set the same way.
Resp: 40 (%)
